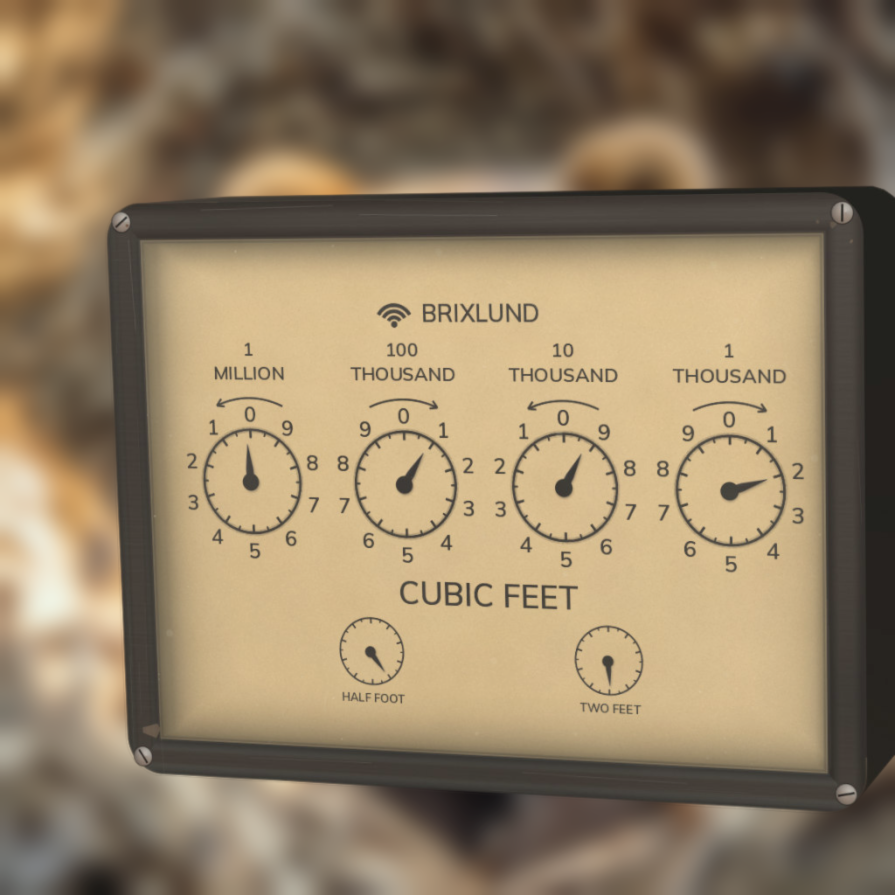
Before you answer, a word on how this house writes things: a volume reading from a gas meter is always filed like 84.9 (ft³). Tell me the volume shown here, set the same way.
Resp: 9200 (ft³)
